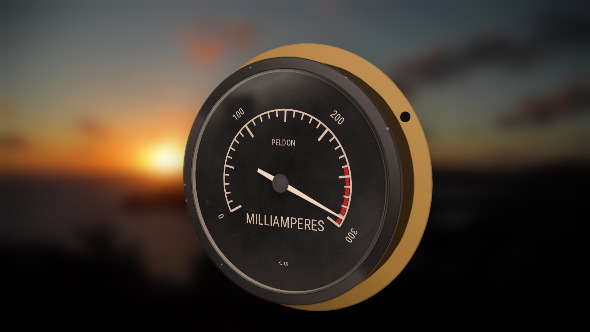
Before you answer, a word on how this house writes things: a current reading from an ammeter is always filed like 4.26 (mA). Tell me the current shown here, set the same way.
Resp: 290 (mA)
